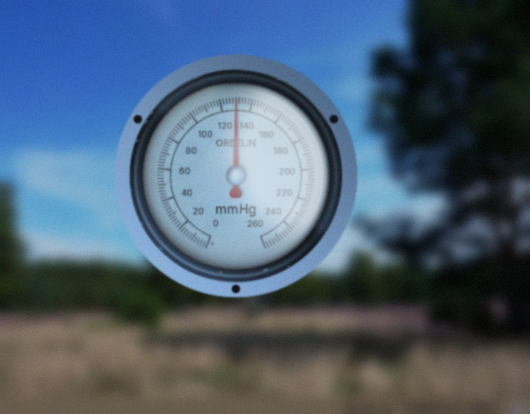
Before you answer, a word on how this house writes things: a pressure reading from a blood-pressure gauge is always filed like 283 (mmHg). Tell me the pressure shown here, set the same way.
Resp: 130 (mmHg)
